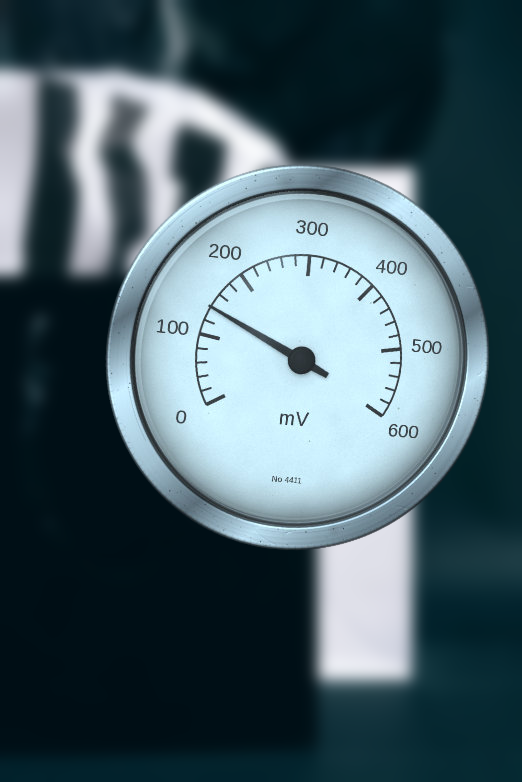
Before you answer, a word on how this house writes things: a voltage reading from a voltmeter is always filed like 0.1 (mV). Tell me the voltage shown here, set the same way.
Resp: 140 (mV)
